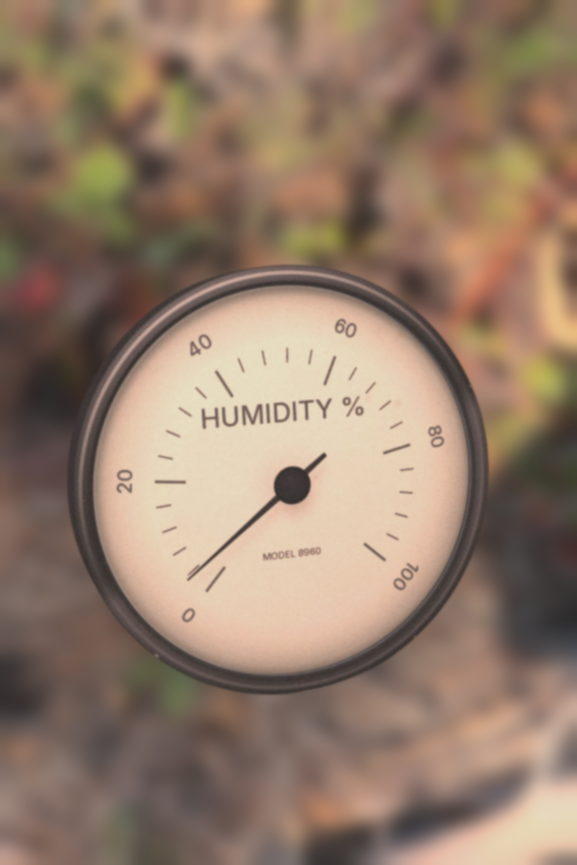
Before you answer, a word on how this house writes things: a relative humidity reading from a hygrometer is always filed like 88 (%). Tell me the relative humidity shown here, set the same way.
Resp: 4 (%)
